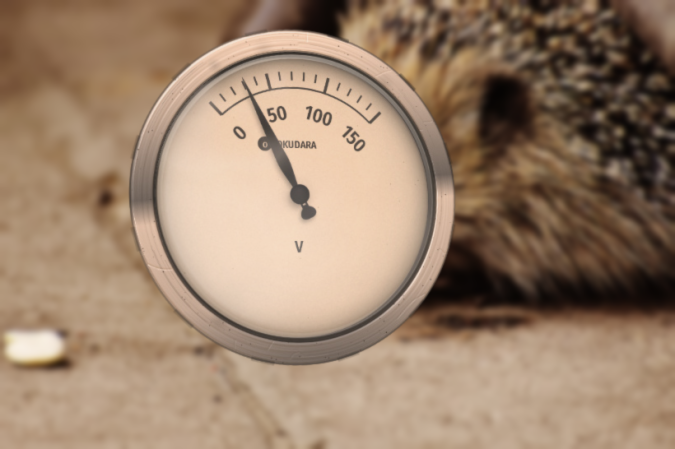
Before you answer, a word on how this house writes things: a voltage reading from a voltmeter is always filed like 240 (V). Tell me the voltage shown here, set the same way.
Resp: 30 (V)
